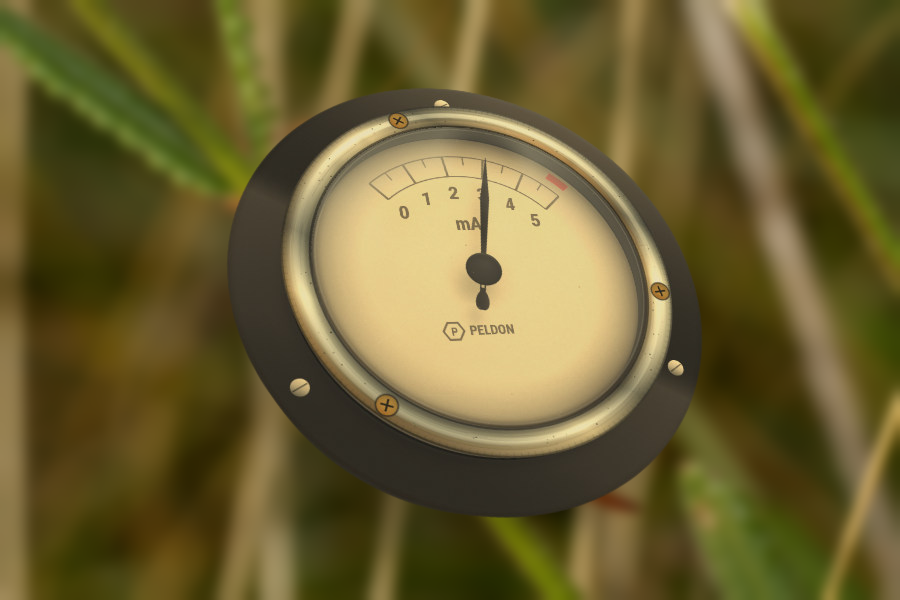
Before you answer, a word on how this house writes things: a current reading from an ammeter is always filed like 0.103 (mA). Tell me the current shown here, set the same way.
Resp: 3 (mA)
